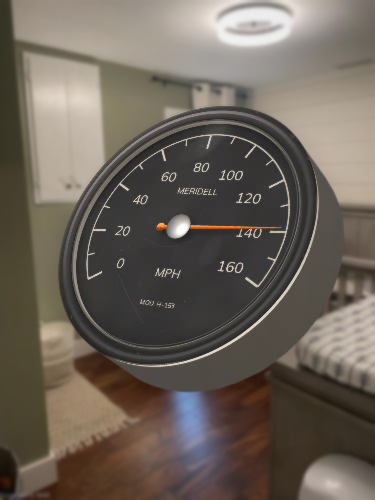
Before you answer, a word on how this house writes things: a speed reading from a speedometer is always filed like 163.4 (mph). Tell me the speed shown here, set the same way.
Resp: 140 (mph)
